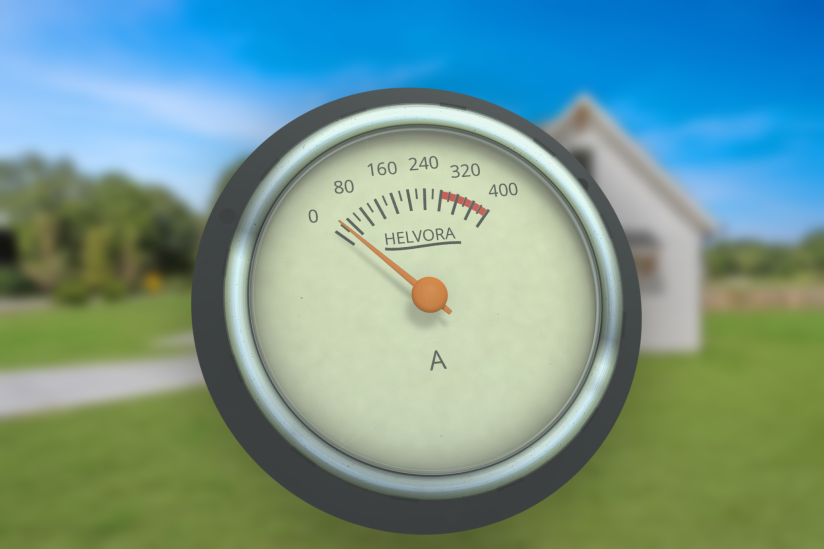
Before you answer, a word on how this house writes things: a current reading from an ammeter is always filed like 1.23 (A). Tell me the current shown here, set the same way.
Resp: 20 (A)
